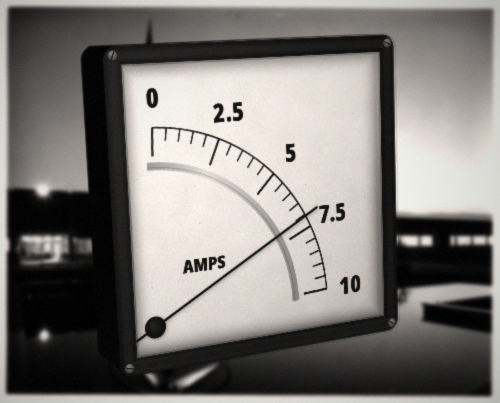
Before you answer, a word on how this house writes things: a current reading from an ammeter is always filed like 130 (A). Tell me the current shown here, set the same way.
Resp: 7 (A)
